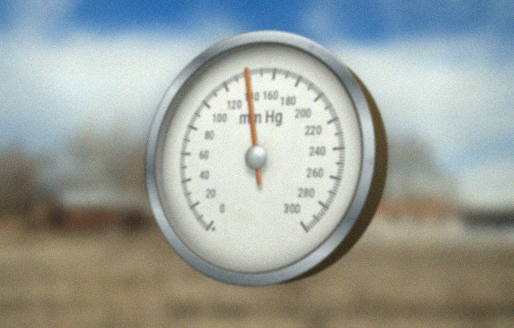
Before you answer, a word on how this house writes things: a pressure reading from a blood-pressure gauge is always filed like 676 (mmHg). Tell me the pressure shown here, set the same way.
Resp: 140 (mmHg)
